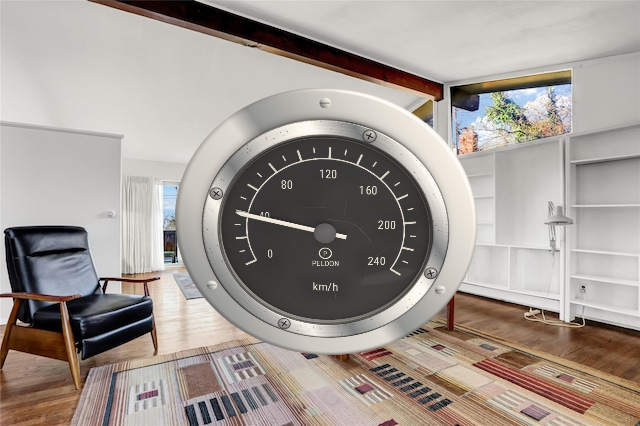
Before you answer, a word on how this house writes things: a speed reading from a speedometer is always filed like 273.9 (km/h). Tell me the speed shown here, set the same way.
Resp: 40 (km/h)
